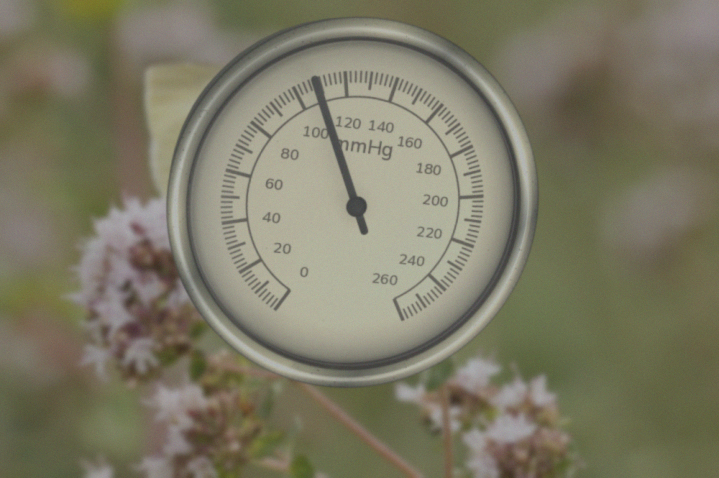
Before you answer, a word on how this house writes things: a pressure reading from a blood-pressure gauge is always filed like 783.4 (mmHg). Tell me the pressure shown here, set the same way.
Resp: 108 (mmHg)
